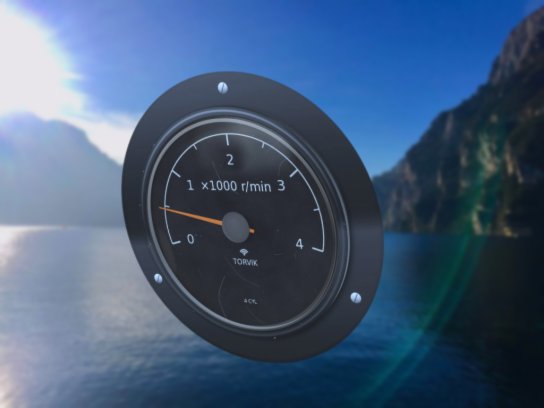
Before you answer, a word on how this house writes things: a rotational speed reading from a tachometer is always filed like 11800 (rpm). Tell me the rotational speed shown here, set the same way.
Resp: 500 (rpm)
